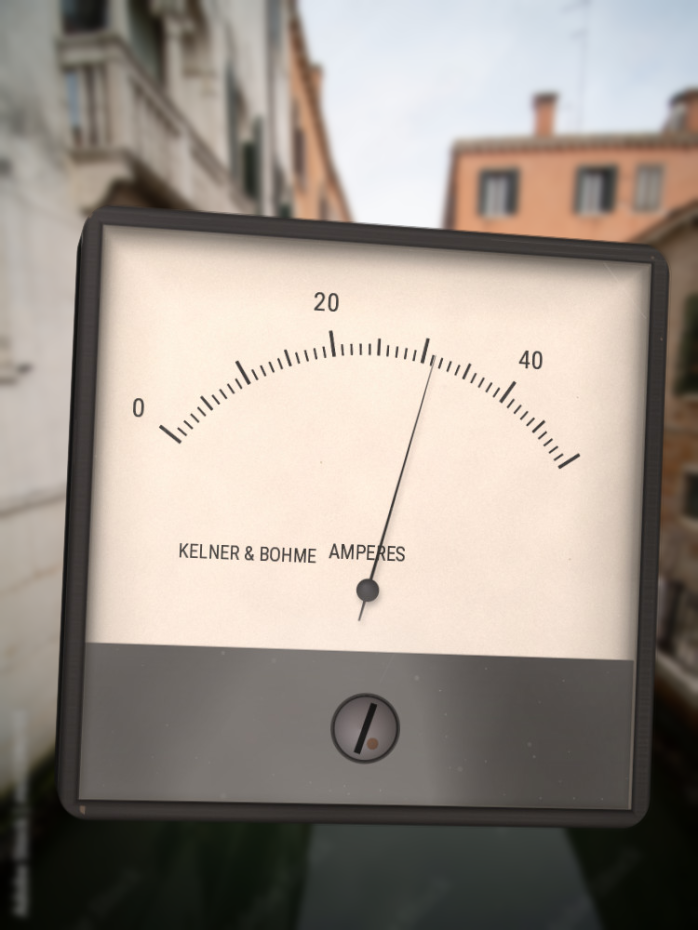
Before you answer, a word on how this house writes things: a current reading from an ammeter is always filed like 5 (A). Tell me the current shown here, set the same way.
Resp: 31 (A)
